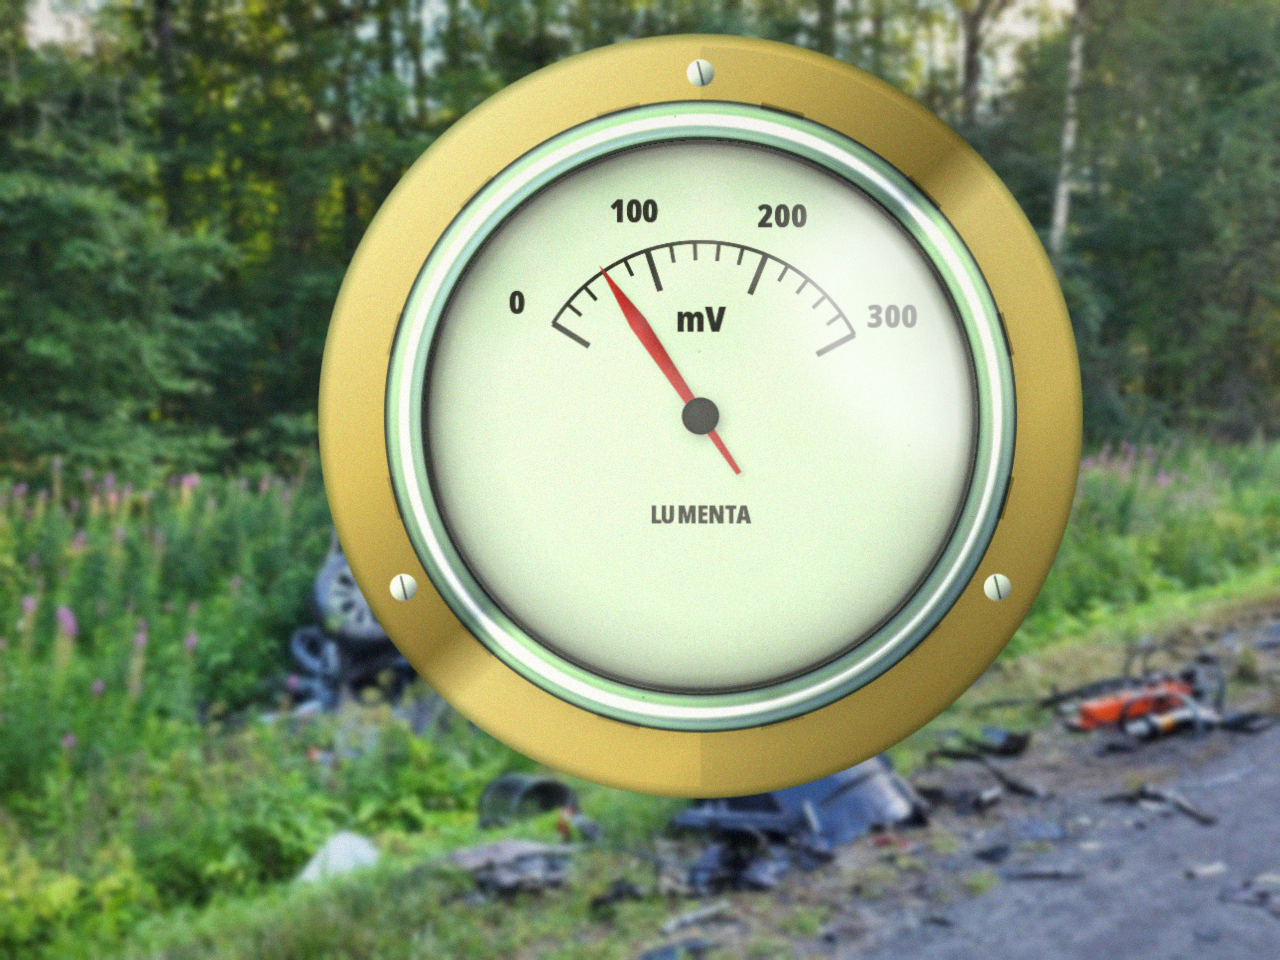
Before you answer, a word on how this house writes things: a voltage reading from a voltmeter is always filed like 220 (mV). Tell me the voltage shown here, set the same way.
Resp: 60 (mV)
